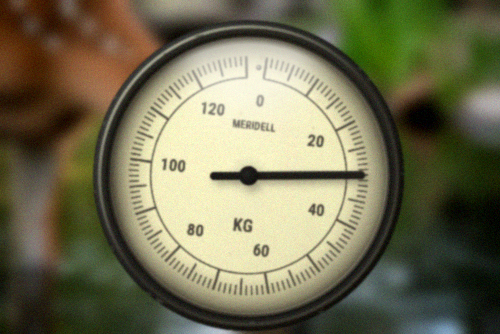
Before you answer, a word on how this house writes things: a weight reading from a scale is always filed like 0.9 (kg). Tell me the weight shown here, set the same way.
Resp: 30 (kg)
